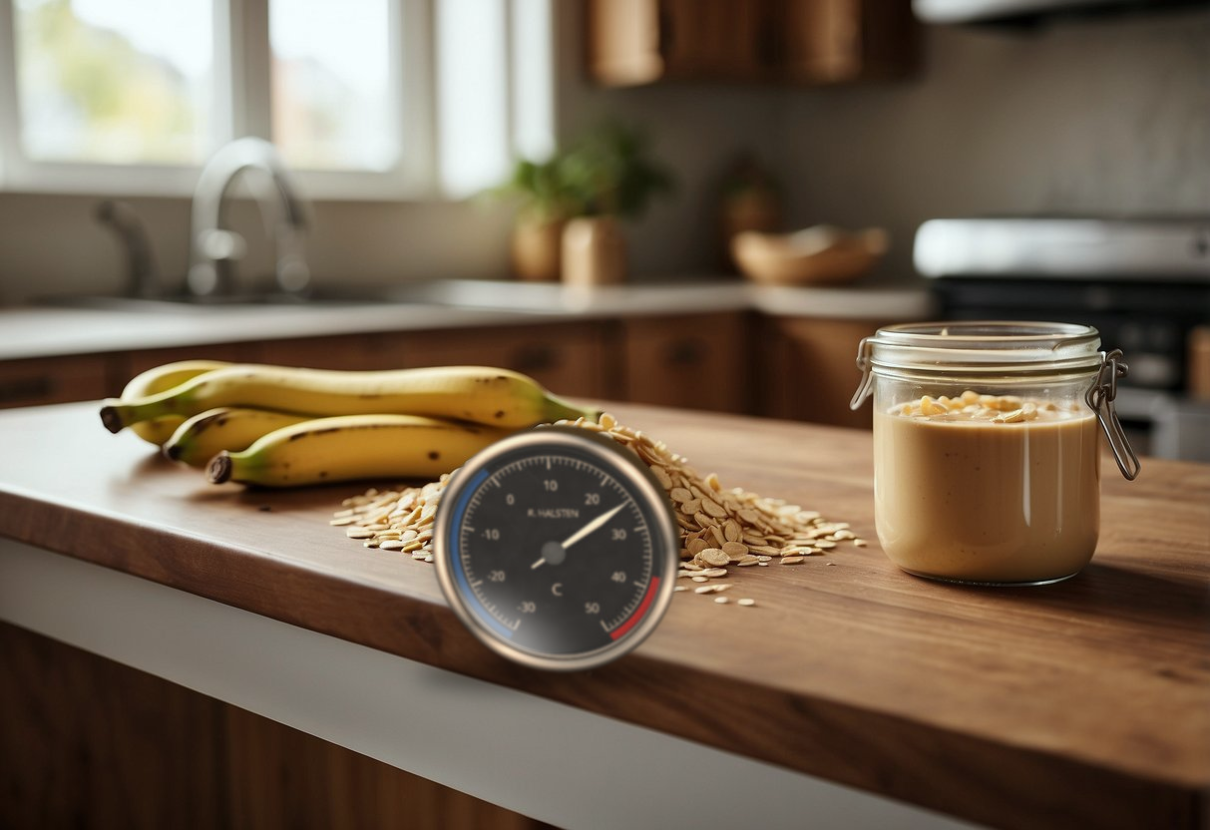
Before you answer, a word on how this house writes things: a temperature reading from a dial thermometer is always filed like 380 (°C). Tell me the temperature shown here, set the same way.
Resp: 25 (°C)
